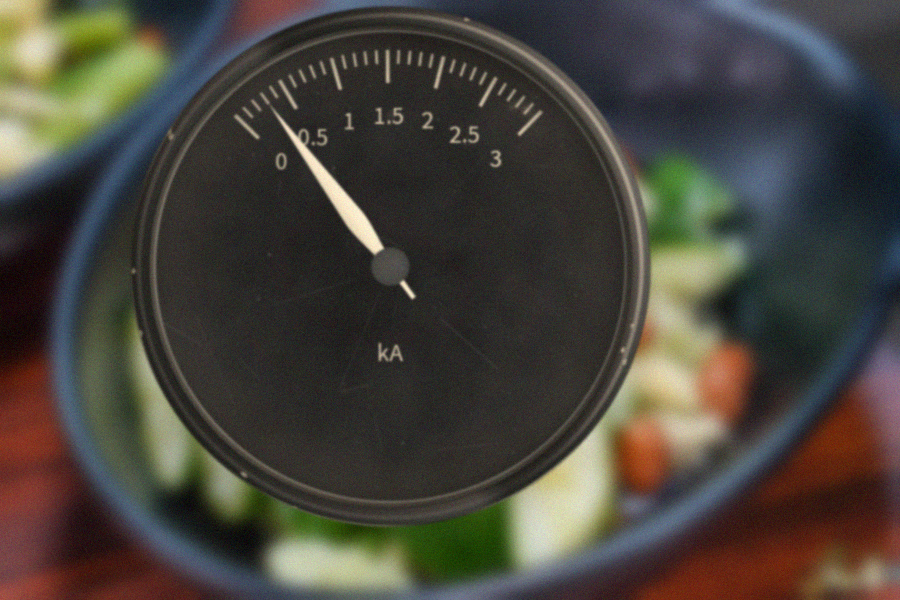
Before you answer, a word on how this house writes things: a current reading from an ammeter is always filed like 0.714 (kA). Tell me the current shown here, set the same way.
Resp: 0.3 (kA)
